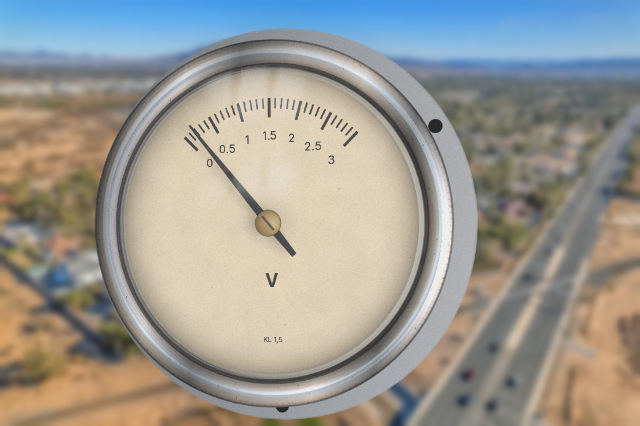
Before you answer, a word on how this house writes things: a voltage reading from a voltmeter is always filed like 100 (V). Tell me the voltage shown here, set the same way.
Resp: 0.2 (V)
